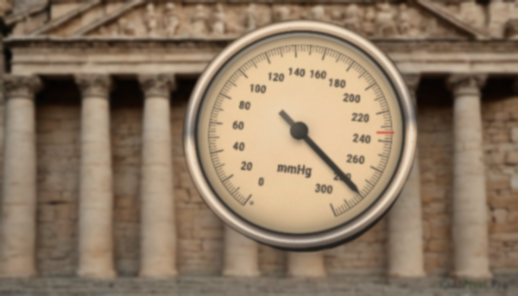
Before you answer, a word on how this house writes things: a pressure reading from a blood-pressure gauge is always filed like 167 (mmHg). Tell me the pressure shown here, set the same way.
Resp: 280 (mmHg)
